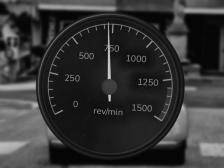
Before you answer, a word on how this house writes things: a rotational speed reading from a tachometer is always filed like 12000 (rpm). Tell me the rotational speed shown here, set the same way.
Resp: 725 (rpm)
